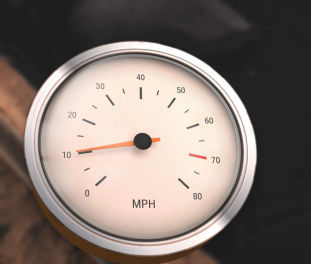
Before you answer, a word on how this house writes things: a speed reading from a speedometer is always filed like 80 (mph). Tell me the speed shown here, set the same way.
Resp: 10 (mph)
